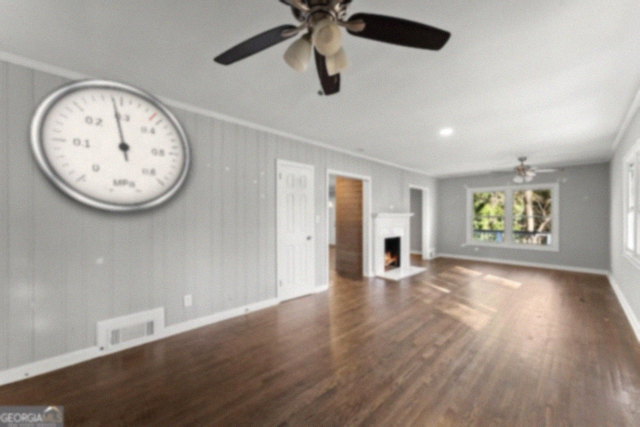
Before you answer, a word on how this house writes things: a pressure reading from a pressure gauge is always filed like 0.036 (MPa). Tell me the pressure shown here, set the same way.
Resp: 0.28 (MPa)
